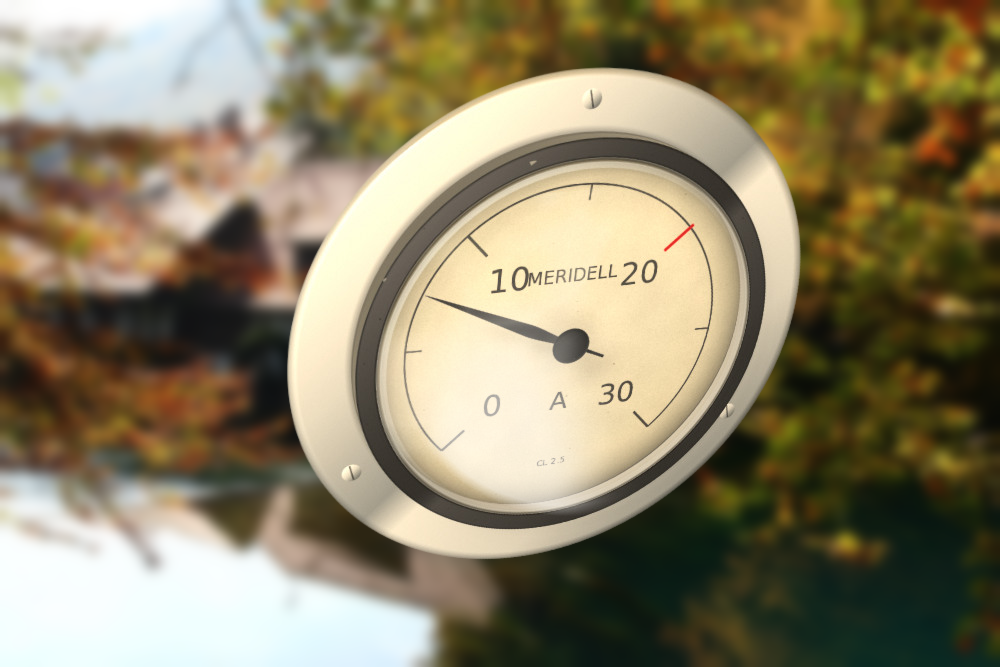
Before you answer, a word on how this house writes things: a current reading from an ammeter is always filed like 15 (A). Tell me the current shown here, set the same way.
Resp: 7.5 (A)
